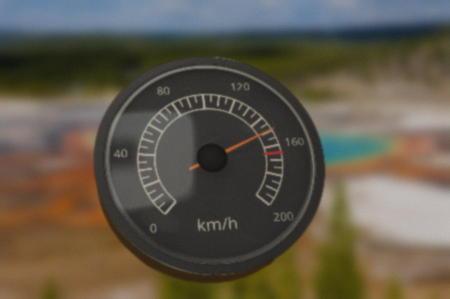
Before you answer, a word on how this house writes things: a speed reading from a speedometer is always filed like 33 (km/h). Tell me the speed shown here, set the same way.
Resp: 150 (km/h)
